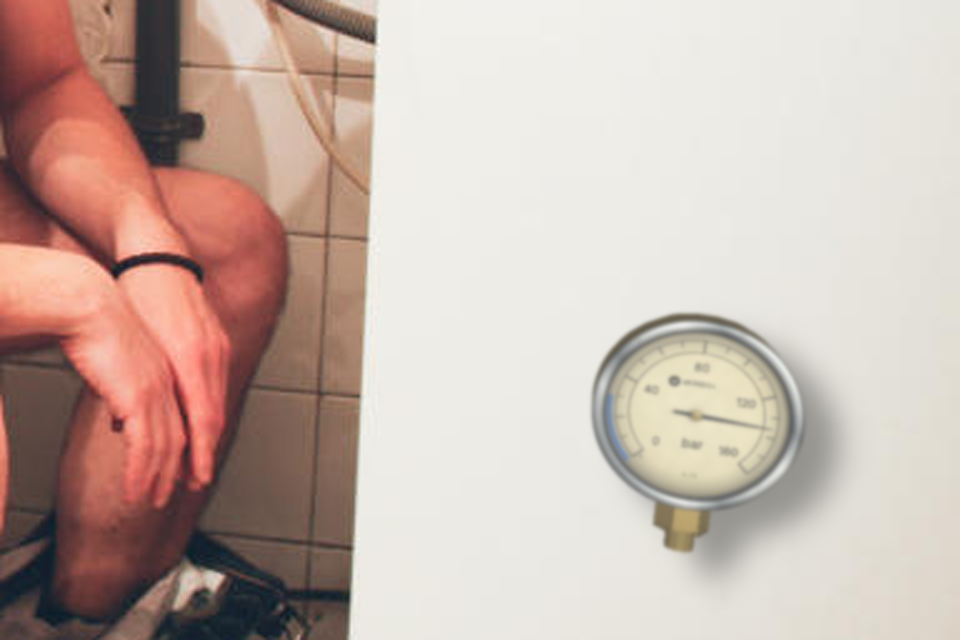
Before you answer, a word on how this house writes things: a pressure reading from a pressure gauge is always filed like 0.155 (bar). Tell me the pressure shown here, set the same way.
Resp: 135 (bar)
